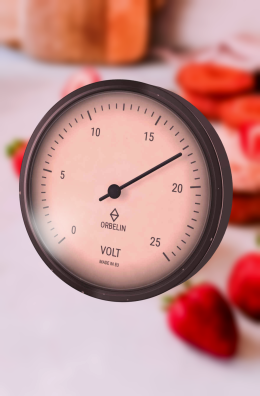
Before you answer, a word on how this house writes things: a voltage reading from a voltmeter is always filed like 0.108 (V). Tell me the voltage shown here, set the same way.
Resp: 17.75 (V)
